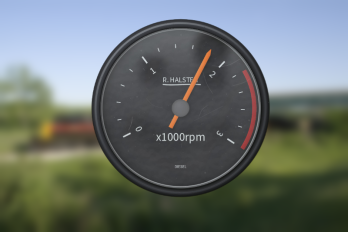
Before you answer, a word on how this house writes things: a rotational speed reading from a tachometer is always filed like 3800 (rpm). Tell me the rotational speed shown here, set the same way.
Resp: 1800 (rpm)
